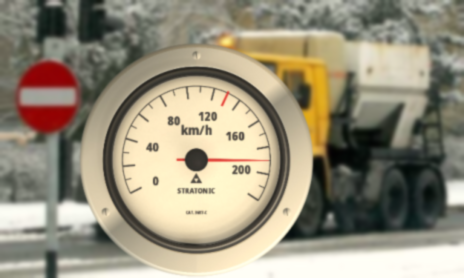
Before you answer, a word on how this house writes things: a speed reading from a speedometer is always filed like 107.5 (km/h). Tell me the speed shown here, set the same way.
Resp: 190 (km/h)
